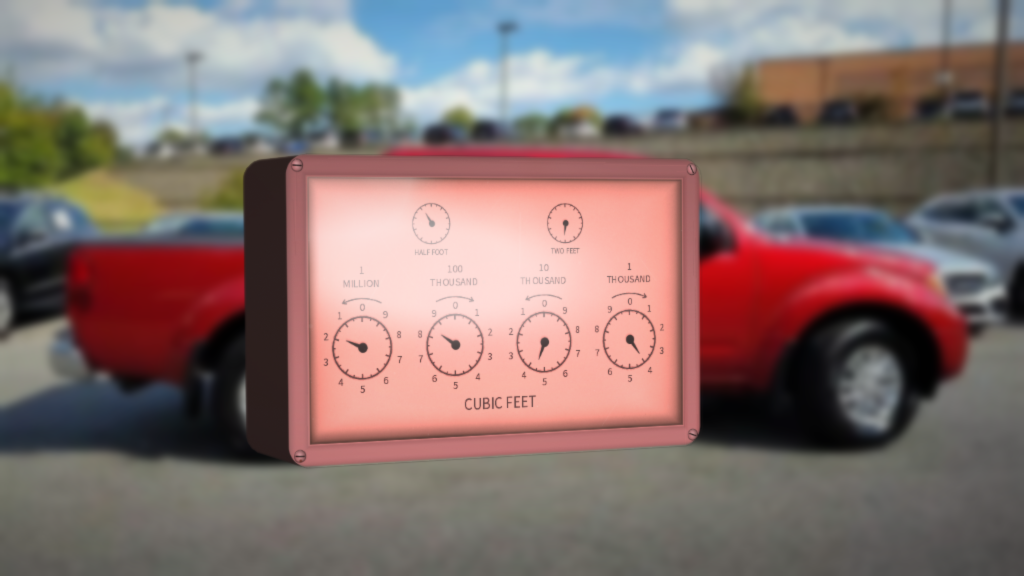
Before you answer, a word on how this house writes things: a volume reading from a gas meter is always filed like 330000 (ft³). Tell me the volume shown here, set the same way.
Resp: 184400 (ft³)
